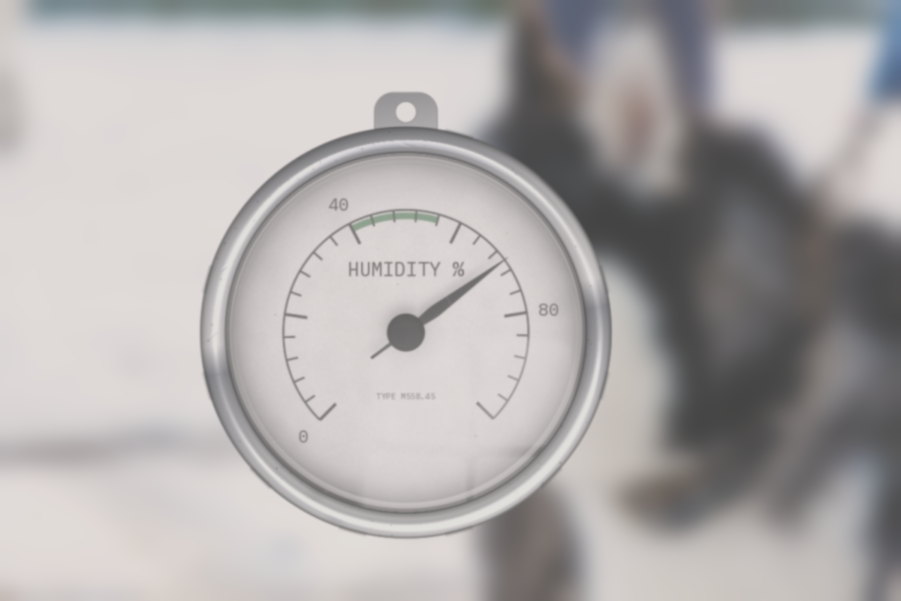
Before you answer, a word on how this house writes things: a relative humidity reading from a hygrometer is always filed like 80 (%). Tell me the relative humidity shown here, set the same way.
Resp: 70 (%)
